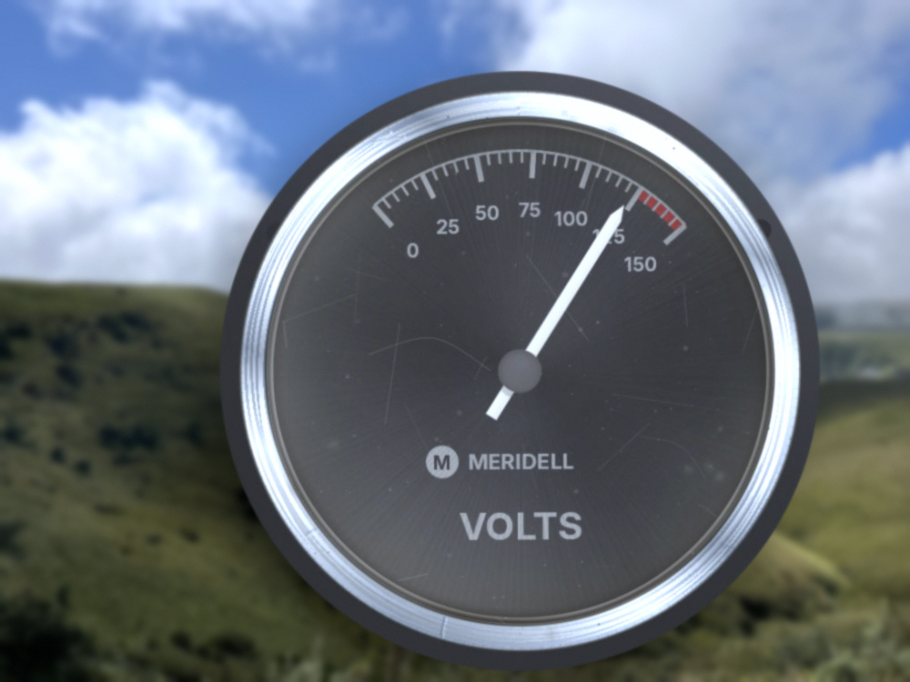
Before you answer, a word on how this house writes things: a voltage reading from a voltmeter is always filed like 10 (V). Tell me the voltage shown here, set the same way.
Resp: 122.5 (V)
